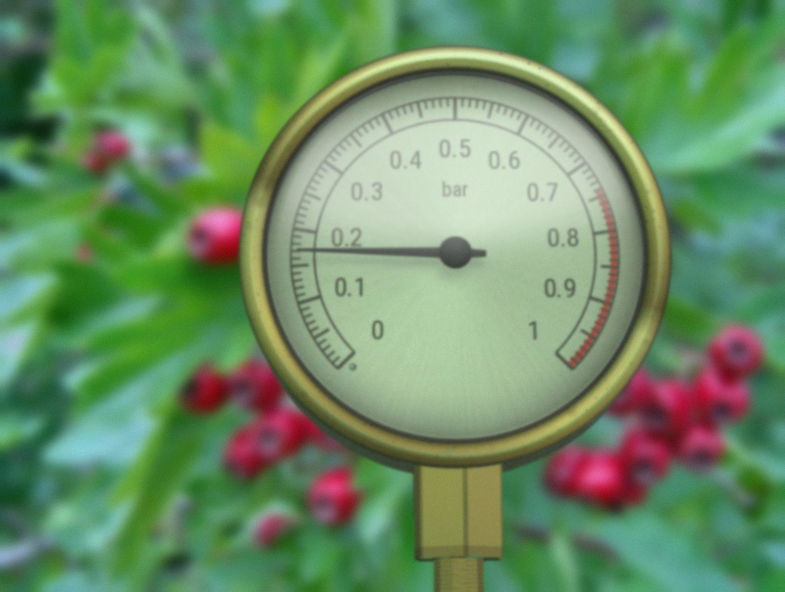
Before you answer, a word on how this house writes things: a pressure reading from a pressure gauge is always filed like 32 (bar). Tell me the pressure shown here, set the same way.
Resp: 0.17 (bar)
